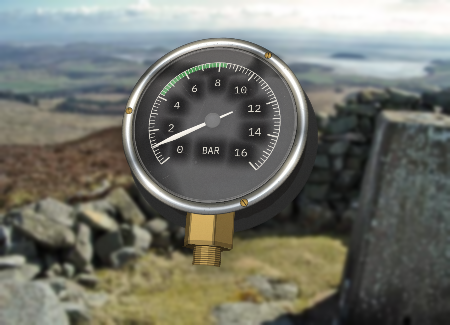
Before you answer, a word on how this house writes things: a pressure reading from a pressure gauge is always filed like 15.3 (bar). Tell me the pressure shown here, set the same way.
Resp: 1 (bar)
